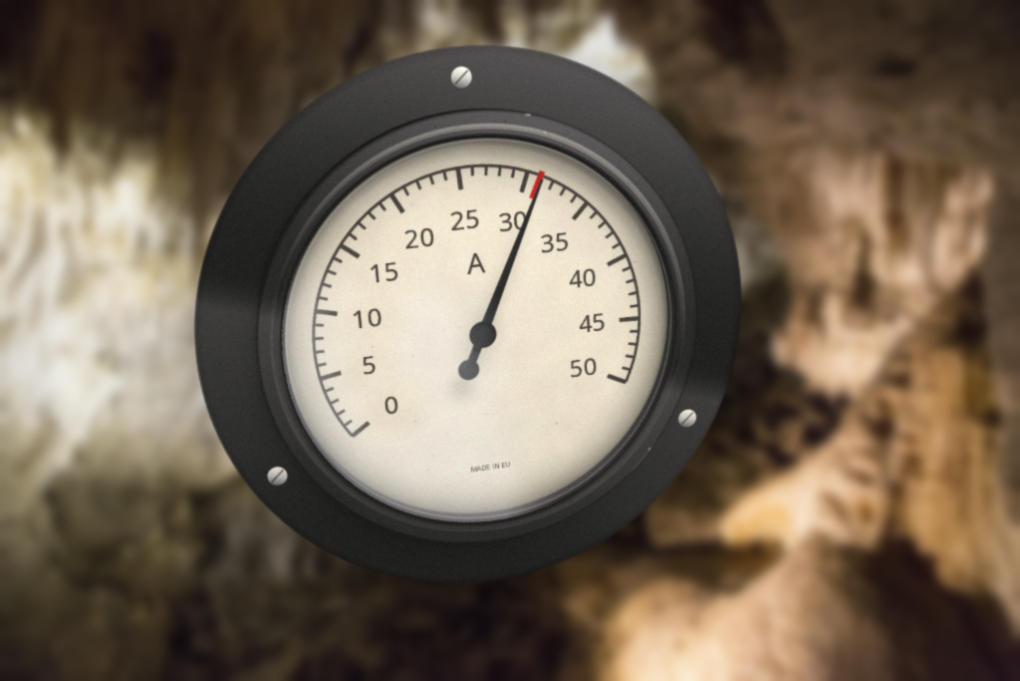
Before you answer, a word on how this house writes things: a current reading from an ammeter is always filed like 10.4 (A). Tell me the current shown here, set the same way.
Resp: 31 (A)
